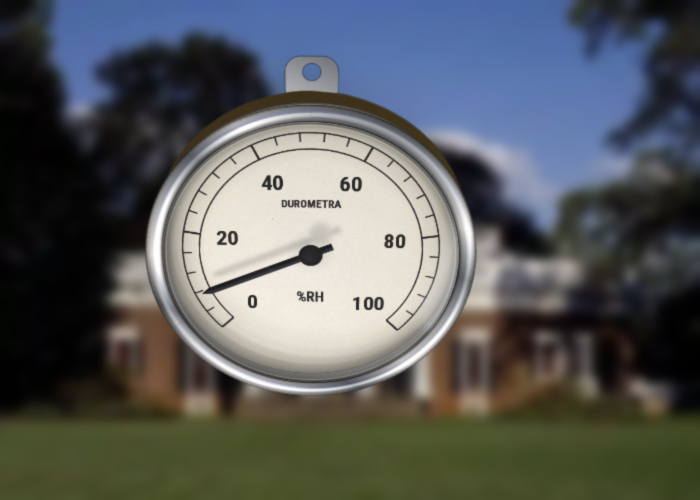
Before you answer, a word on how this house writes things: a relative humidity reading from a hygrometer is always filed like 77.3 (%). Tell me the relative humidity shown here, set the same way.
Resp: 8 (%)
